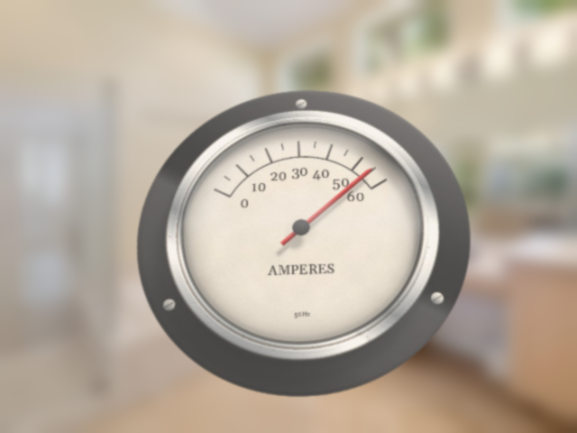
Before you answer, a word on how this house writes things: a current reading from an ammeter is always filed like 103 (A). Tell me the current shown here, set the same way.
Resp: 55 (A)
